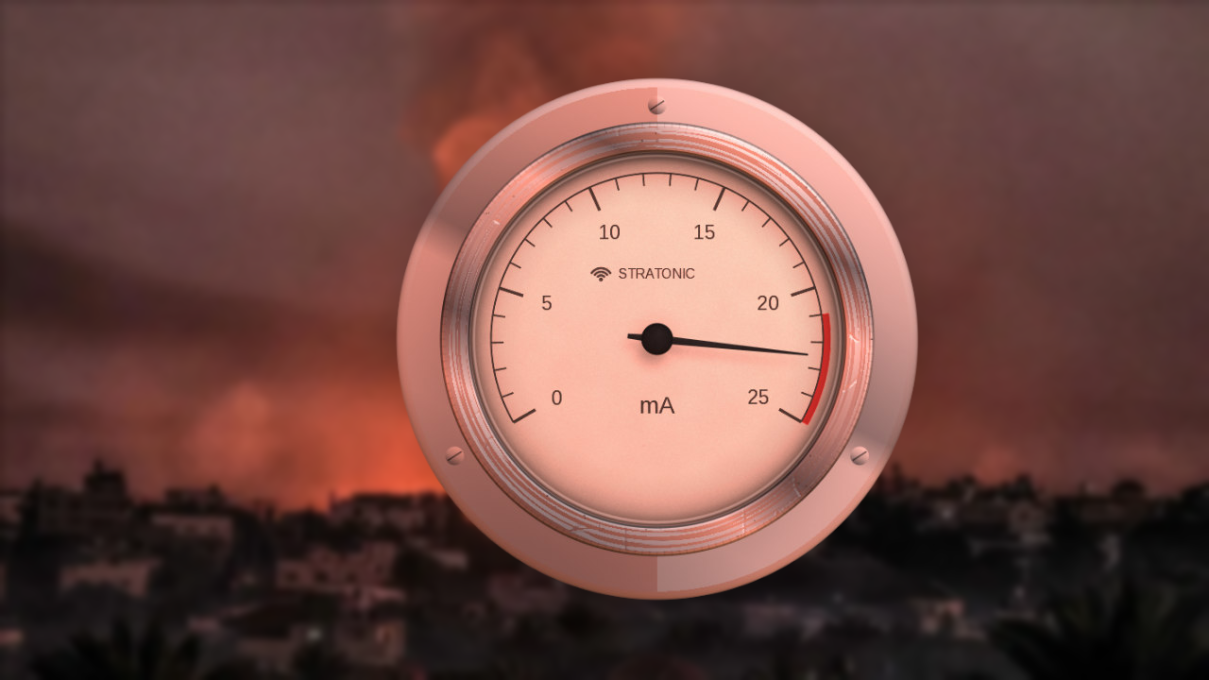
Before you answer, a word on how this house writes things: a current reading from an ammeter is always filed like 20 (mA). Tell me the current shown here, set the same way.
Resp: 22.5 (mA)
